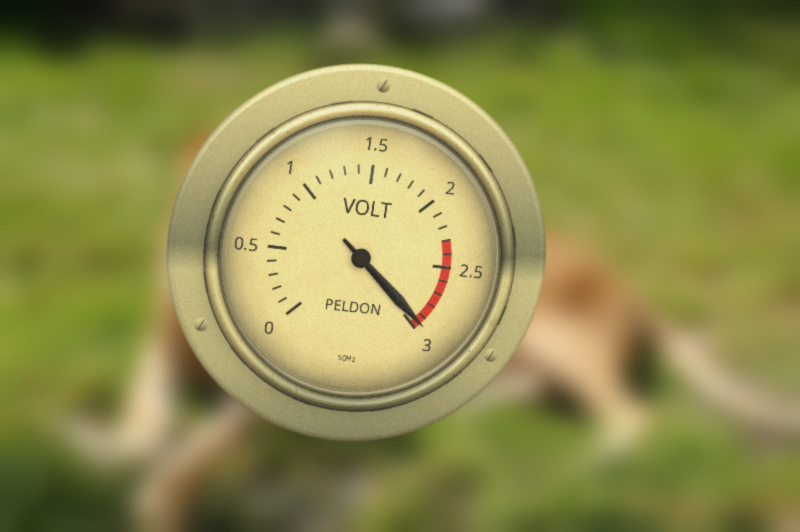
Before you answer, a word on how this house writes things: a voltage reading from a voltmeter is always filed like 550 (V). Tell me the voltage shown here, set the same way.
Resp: 2.95 (V)
